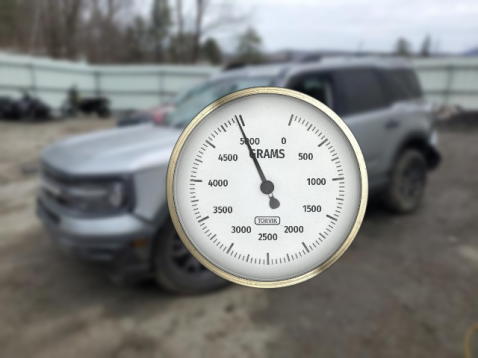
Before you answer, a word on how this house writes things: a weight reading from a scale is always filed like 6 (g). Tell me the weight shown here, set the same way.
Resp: 4950 (g)
